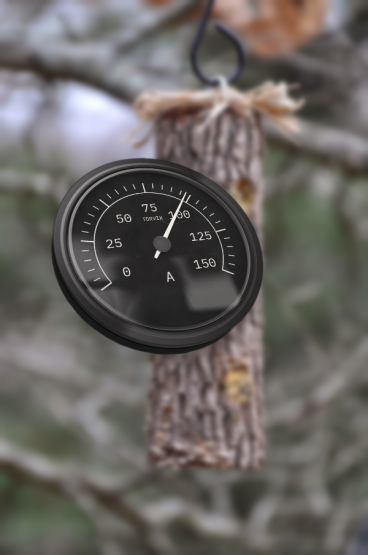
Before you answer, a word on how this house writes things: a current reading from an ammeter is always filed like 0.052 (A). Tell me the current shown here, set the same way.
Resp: 97.5 (A)
